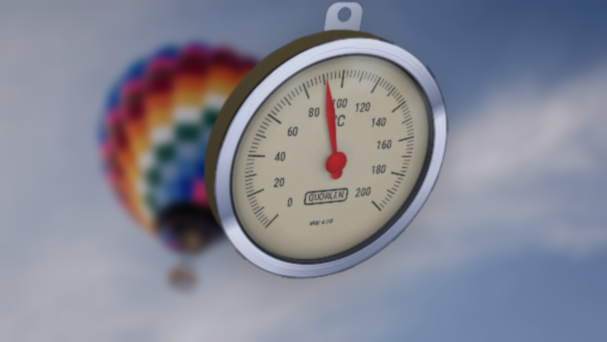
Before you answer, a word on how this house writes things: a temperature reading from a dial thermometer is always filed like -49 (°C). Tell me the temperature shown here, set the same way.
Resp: 90 (°C)
